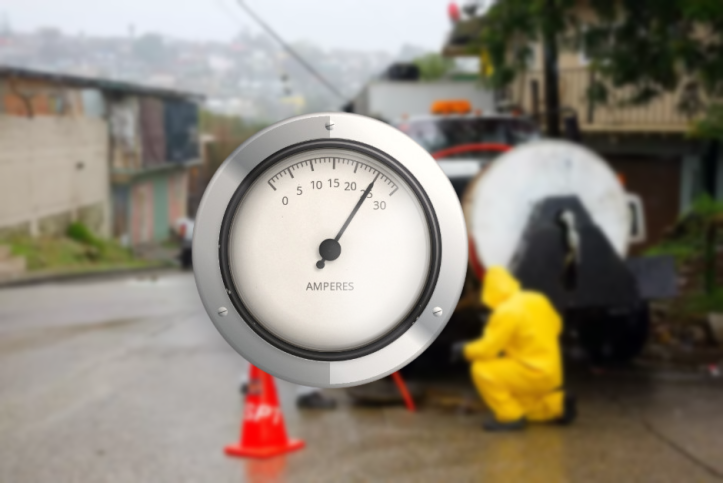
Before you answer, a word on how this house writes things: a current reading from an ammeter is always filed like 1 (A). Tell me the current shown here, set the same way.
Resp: 25 (A)
